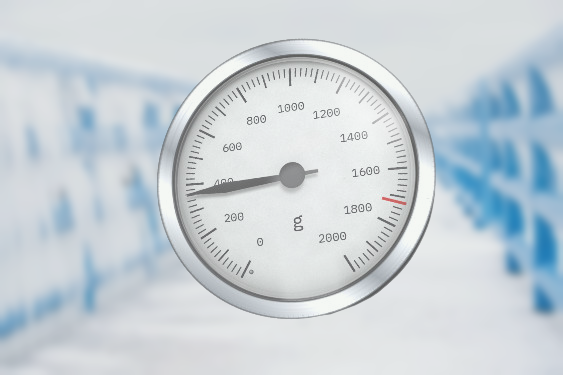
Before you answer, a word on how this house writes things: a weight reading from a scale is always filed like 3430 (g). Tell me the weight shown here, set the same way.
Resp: 360 (g)
